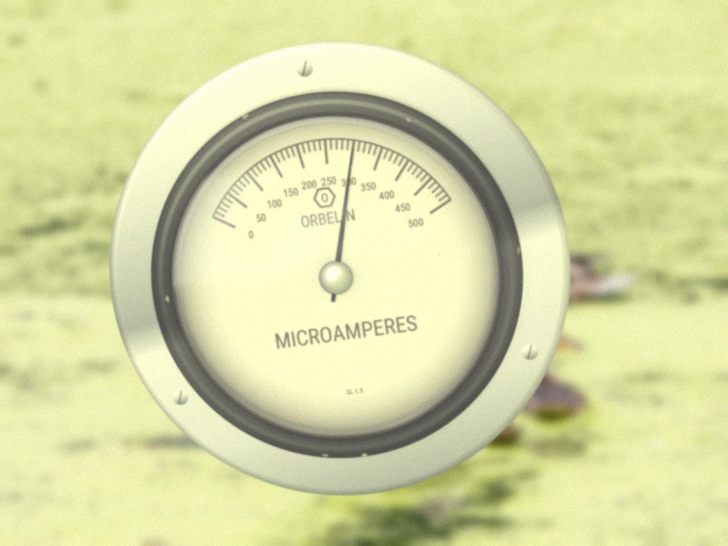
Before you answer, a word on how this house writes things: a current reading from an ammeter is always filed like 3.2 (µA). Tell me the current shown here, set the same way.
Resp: 300 (µA)
